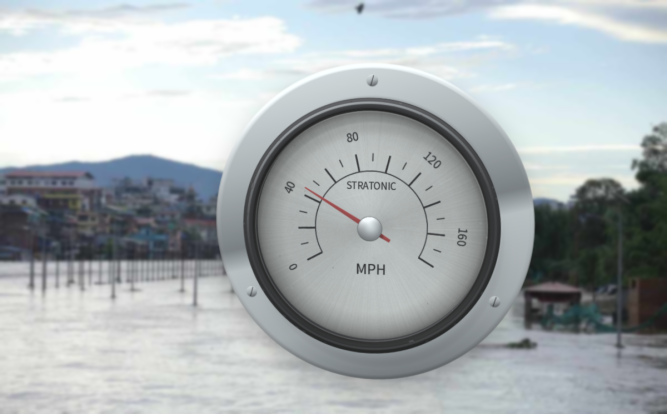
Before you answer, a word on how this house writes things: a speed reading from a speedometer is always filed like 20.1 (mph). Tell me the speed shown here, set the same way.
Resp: 45 (mph)
